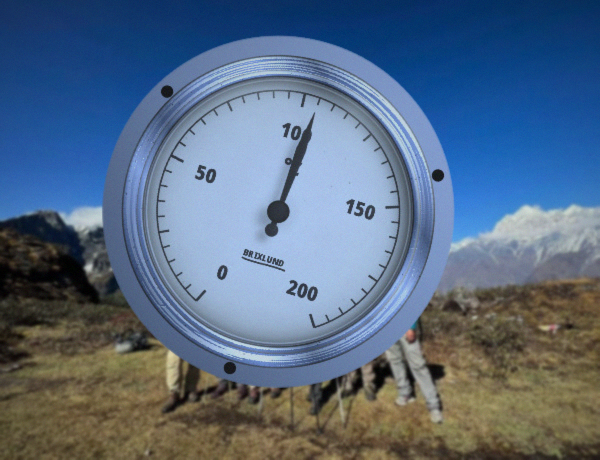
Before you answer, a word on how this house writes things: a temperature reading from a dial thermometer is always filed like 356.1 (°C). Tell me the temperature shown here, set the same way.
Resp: 105 (°C)
